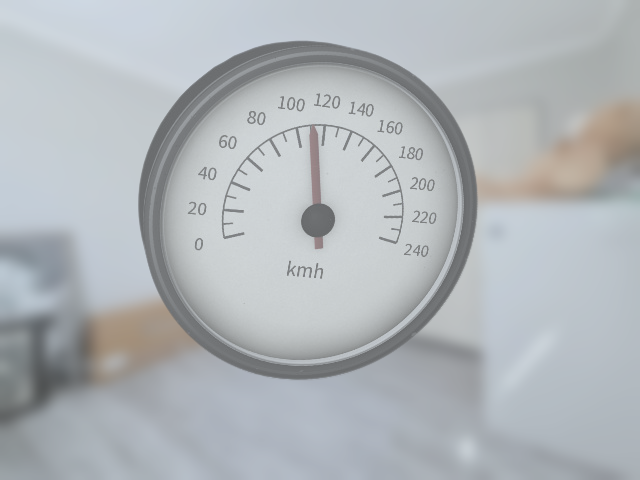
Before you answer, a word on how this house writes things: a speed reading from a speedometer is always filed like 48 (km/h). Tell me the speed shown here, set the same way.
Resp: 110 (km/h)
